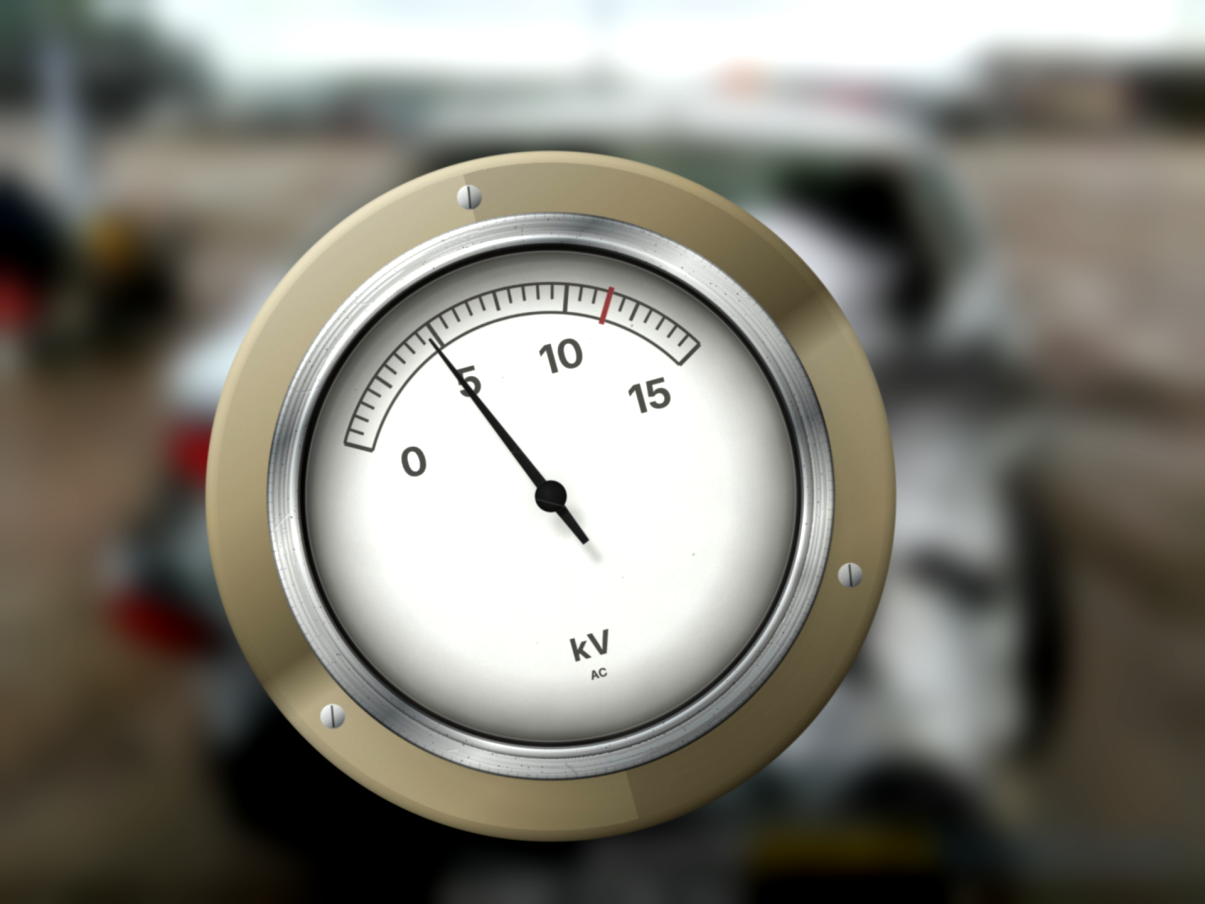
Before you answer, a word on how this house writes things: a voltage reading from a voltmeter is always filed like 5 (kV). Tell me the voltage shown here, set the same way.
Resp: 4.75 (kV)
